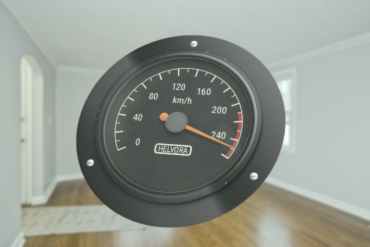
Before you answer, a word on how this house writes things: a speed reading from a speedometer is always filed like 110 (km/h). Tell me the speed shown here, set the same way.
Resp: 250 (km/h)
